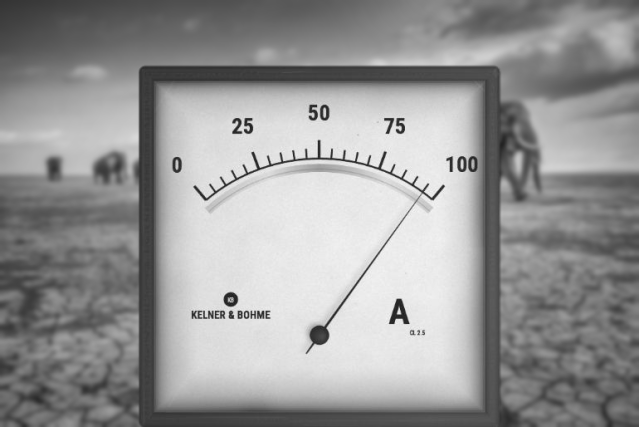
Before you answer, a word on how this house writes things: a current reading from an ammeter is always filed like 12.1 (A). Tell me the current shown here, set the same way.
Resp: 95 (A)
